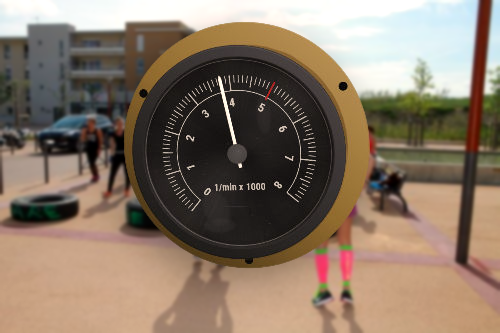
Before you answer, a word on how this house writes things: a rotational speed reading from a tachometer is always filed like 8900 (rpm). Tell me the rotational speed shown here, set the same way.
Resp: 3800 (rpm)
